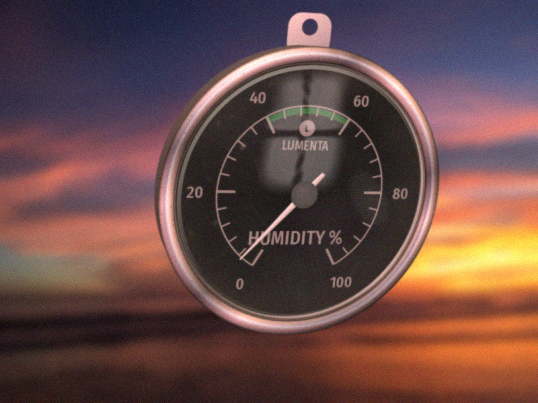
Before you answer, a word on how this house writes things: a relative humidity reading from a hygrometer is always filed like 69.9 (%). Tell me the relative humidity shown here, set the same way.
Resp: 4 (%)
